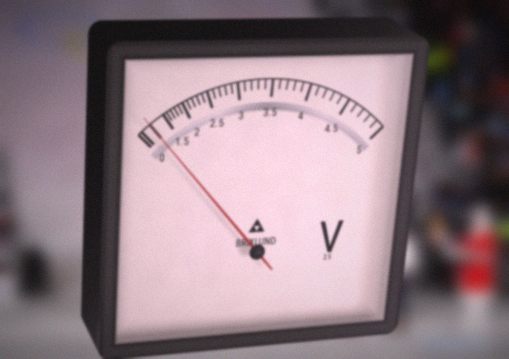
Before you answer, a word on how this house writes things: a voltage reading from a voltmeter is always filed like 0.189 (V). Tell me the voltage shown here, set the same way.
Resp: 1 (V)
